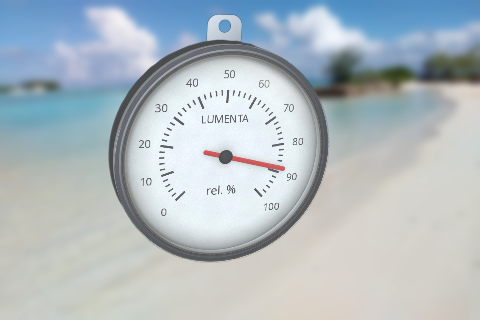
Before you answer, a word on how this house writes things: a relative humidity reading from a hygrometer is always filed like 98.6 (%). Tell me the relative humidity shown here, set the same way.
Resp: 88 (%)
